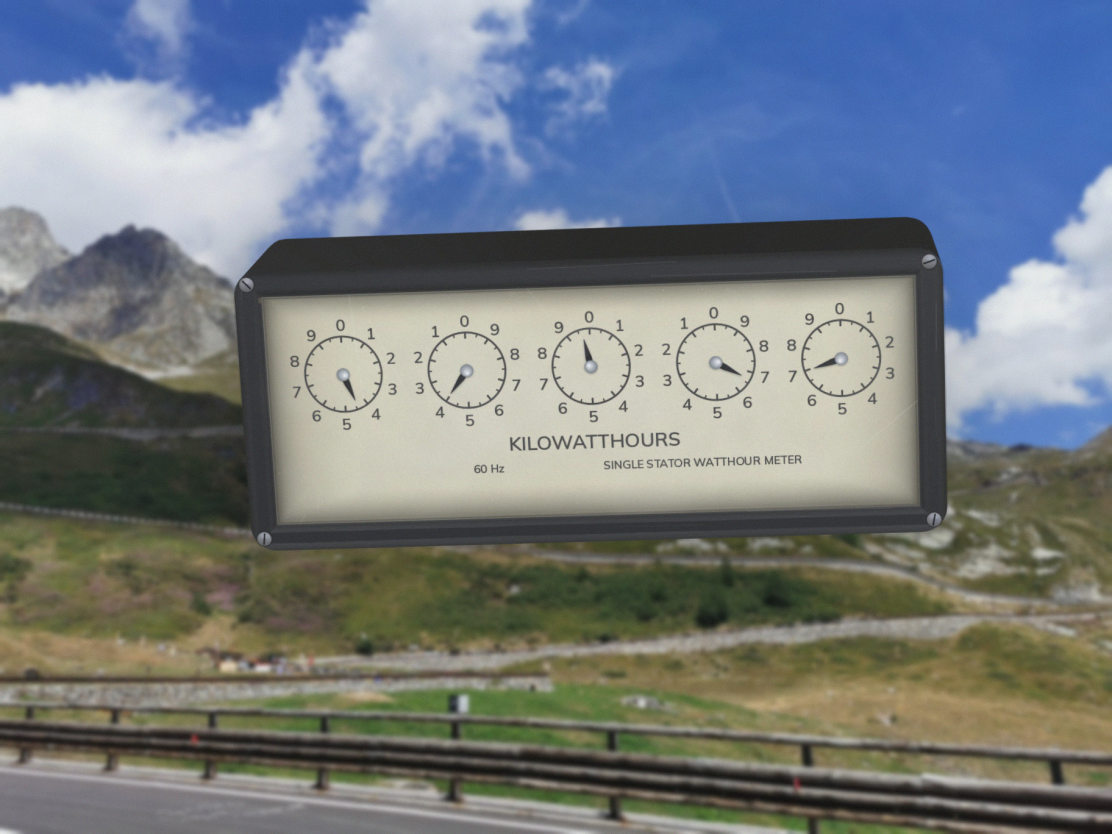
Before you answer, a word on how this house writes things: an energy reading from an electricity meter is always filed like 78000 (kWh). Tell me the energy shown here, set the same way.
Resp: 43967 (kWh)
